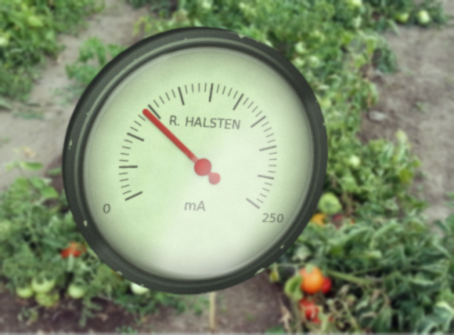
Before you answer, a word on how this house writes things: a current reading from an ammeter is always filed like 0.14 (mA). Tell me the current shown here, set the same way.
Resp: 70 (mA)
